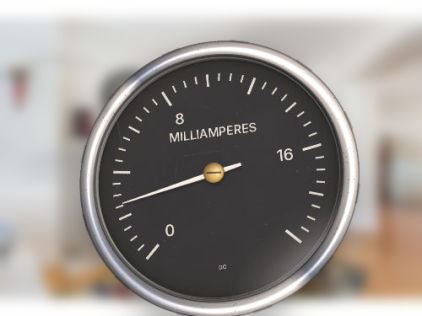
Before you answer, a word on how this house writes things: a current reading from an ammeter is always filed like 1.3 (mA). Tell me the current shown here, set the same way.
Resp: 2.5 (mA)
